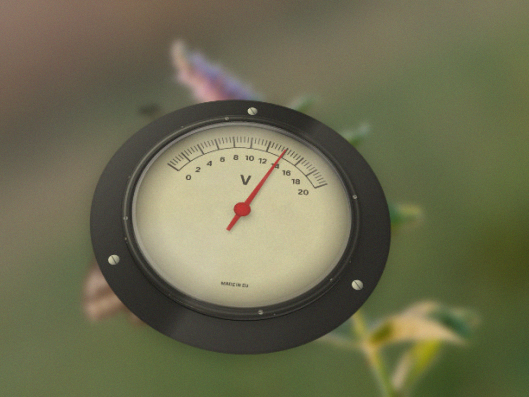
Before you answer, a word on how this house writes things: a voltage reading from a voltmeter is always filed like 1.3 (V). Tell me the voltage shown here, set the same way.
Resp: 14 (V)
